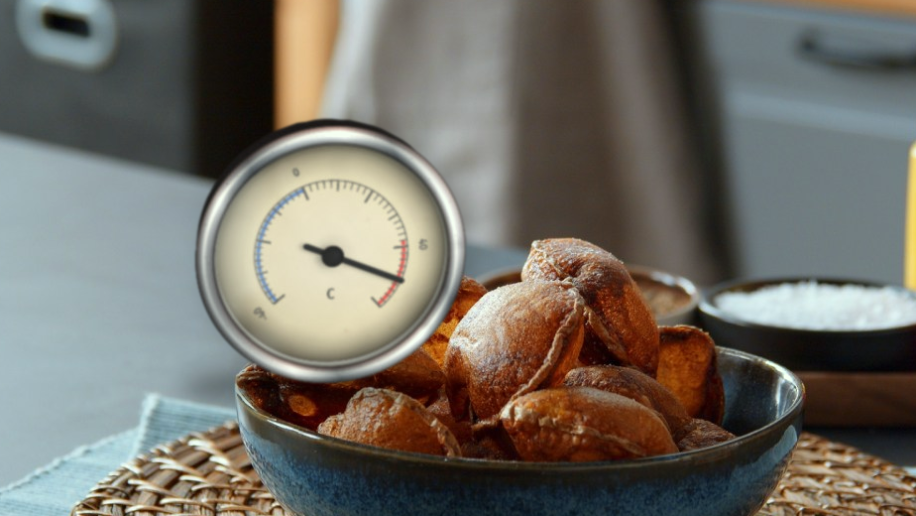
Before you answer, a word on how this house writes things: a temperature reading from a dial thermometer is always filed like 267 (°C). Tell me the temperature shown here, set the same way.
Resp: 50 (°C)
